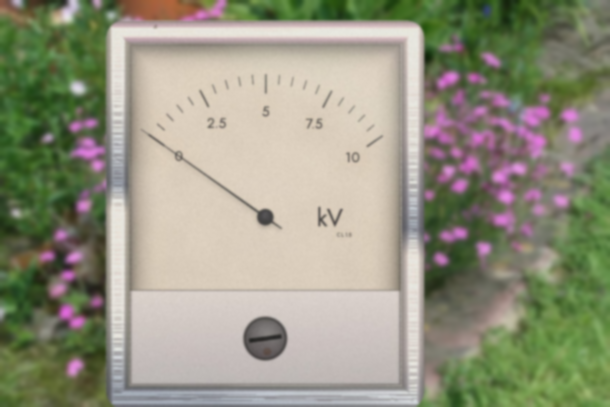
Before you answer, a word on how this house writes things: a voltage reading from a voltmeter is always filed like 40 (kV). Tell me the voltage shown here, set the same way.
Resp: 0 (kV)
